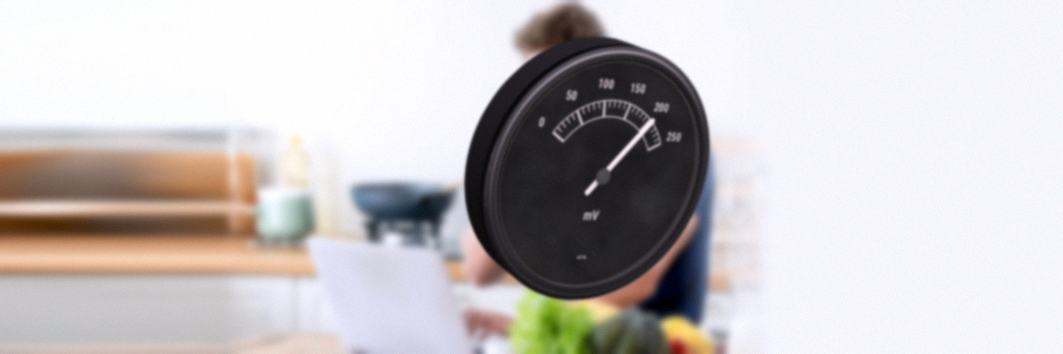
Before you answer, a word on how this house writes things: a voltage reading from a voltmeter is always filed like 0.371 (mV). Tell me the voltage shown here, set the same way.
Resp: 200 (mV)
